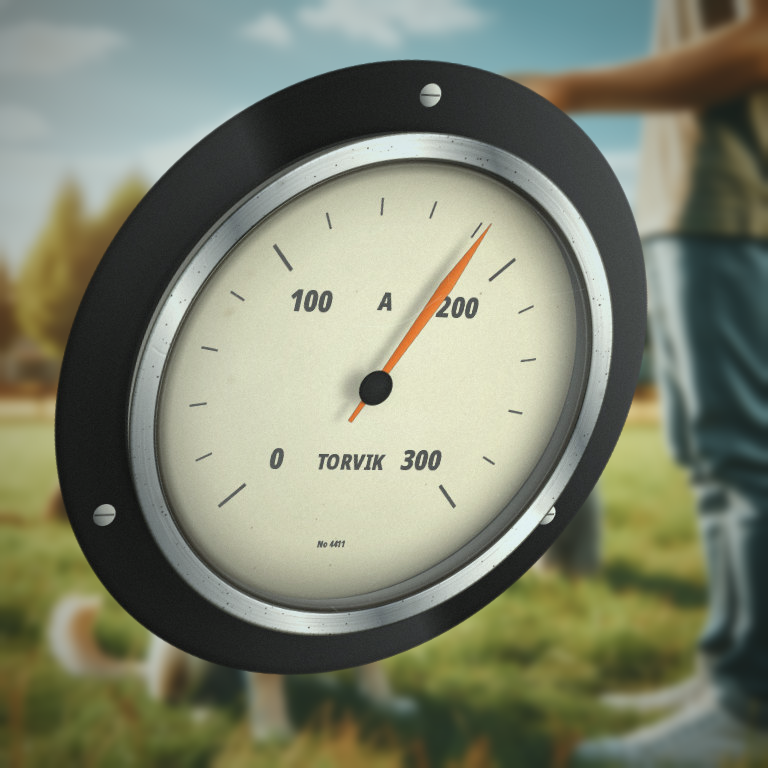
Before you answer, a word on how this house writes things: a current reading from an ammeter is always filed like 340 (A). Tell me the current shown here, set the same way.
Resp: 180 (A)
